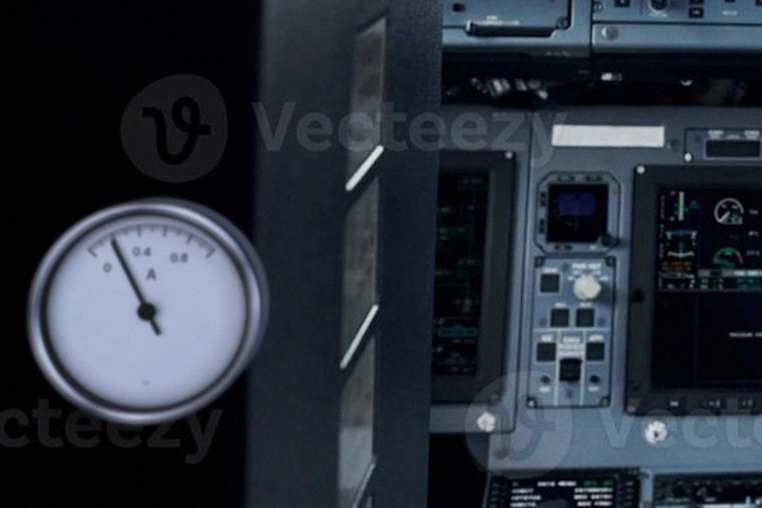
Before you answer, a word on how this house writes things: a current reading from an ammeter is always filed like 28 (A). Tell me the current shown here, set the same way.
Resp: 0.2 (A)
